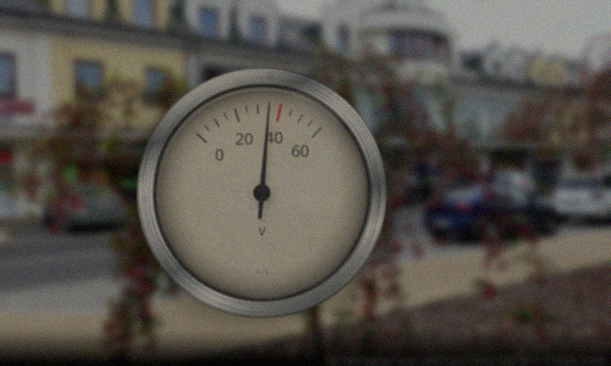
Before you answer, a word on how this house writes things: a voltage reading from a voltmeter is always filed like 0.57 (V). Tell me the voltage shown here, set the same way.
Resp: 35 (V)
